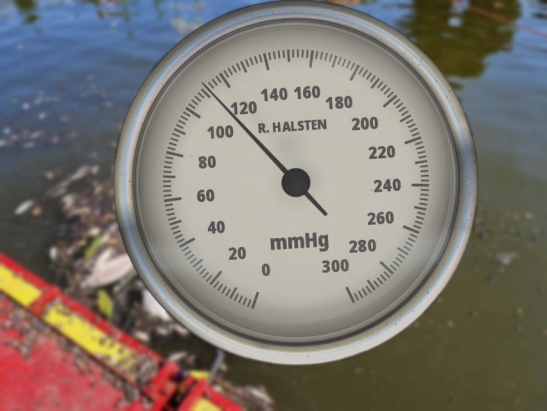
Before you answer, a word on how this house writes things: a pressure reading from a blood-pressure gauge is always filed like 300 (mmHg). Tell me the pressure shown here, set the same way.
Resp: 112 (mmHg)
